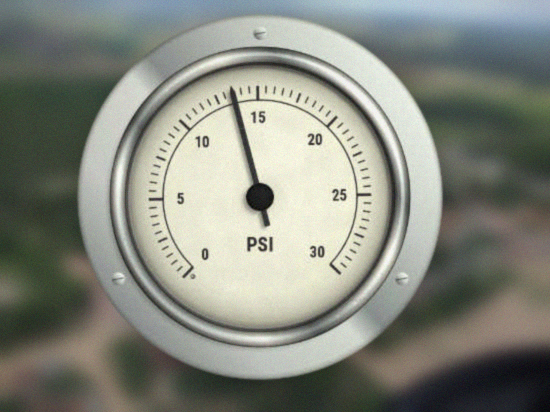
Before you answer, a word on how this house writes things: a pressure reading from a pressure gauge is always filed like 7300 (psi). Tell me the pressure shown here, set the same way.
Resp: 13.5 (psi)
